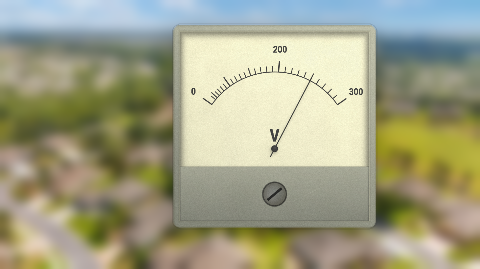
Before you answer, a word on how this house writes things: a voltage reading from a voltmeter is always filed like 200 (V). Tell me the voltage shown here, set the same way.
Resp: 250 (V)
